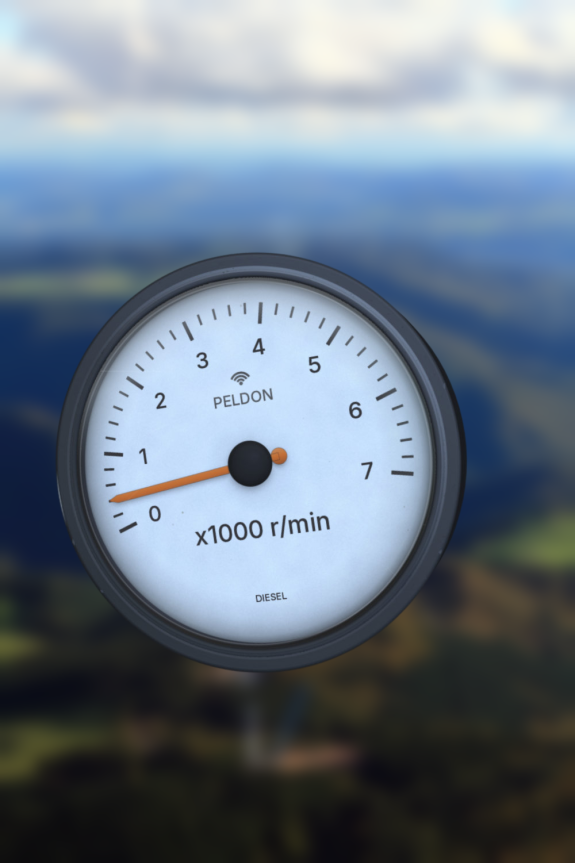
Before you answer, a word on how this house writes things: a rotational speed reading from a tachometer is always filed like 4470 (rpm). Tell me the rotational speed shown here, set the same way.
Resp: 400 (rpm)
